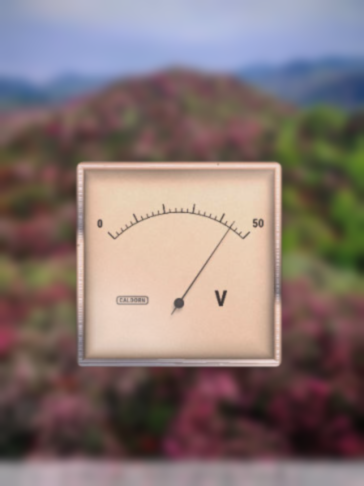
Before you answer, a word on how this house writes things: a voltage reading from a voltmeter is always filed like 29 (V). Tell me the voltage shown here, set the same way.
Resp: 44 (V)
